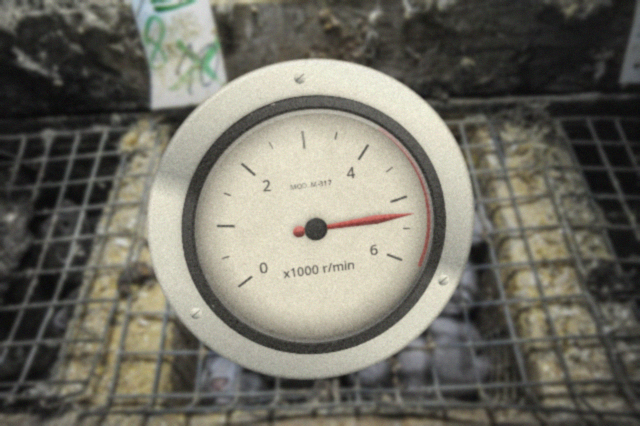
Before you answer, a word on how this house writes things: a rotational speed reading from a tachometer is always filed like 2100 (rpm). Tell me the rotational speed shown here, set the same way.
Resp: 5250 (rpm)
